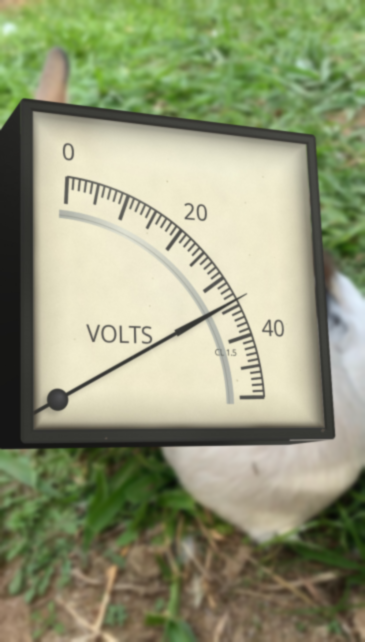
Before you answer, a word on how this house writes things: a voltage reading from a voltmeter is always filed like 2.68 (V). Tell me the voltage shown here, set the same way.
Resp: 34 (V)
